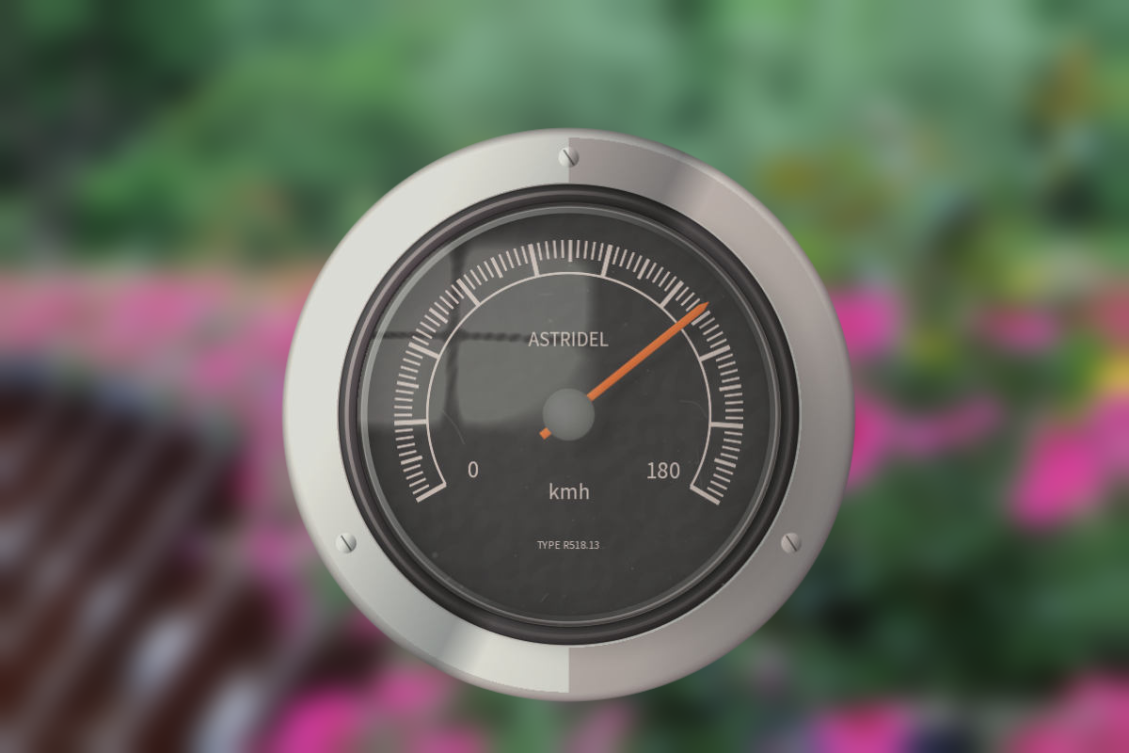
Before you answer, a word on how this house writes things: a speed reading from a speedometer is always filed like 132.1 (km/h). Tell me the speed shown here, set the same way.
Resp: 128 (km/h)
